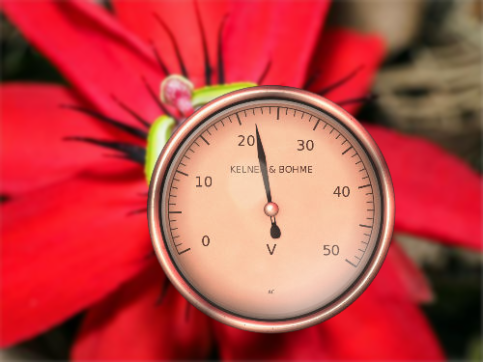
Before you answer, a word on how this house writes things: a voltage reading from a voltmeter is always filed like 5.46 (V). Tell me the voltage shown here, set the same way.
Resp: 22 (V)
